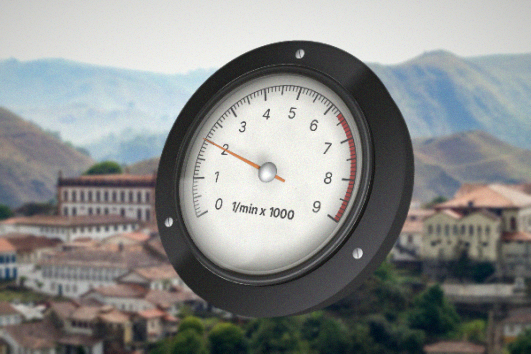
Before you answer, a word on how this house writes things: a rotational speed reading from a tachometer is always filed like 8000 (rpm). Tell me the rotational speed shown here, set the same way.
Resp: 2000 (rpm)
